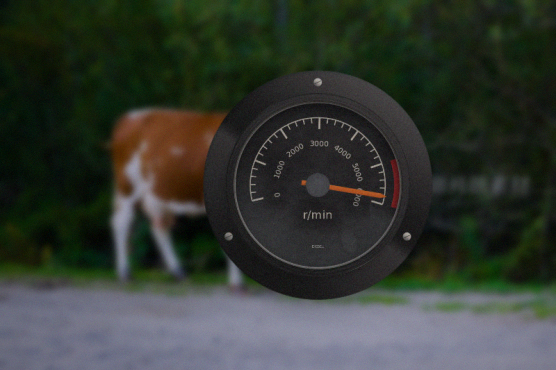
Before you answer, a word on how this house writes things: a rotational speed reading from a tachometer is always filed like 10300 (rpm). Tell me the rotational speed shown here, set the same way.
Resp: 5800 (rpm)
